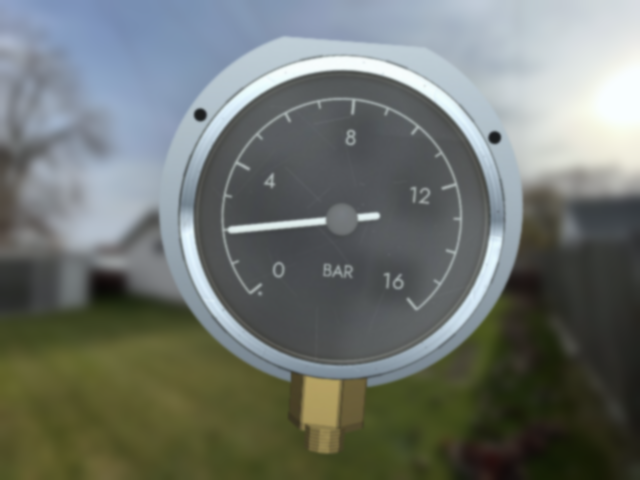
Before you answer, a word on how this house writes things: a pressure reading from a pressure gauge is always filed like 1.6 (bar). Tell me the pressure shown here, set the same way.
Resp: 2 (bar)
